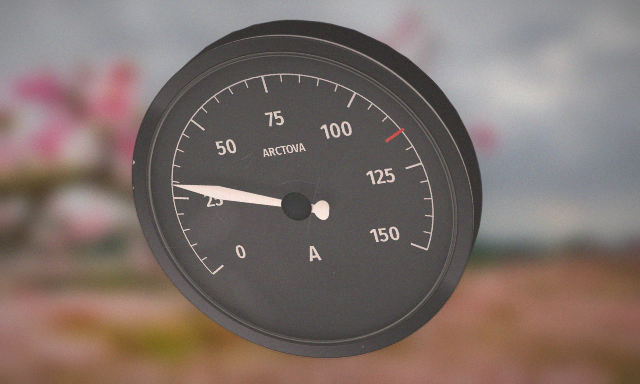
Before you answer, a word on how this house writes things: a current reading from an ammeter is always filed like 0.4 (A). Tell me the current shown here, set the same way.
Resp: 30 (A)
